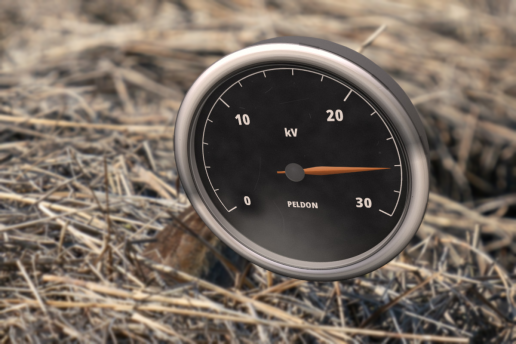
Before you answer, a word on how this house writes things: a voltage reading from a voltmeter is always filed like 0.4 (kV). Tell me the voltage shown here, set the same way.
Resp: 26 (kV)
